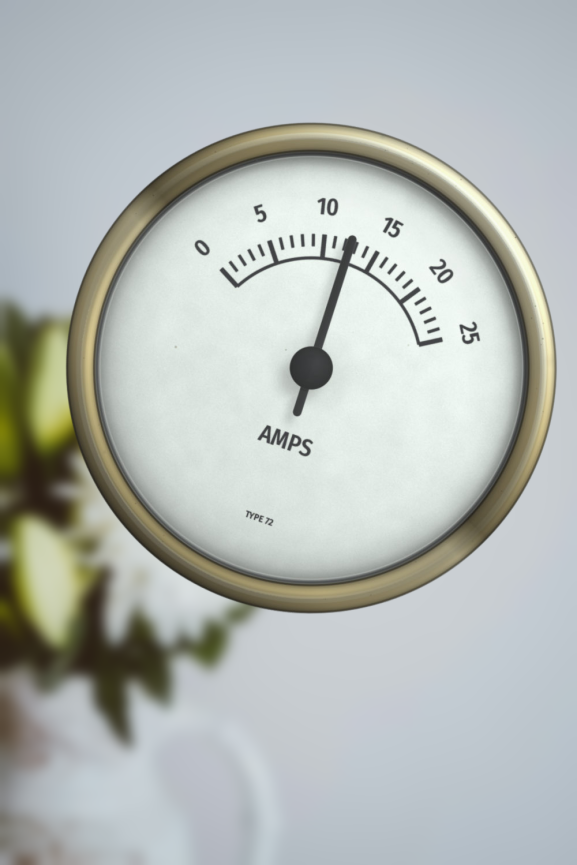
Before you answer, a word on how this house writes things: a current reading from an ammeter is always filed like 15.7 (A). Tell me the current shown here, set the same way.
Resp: 12.5 (A)
